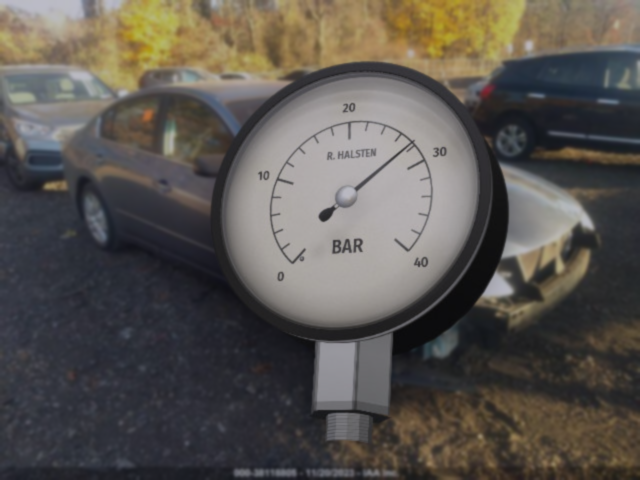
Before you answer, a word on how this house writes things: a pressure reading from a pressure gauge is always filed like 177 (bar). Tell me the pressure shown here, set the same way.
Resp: 28 (bar)
